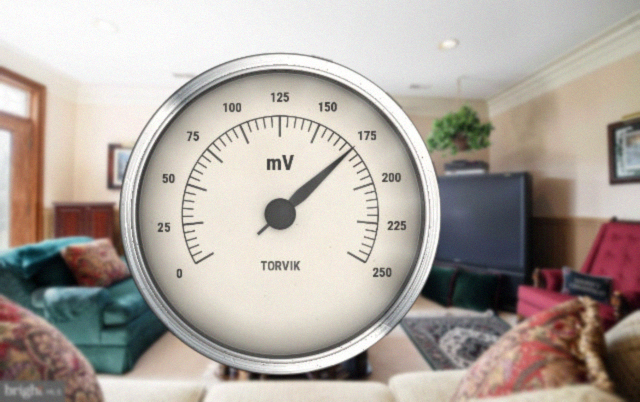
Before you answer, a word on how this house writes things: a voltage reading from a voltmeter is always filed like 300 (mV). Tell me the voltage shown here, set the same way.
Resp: 175 (mV)
